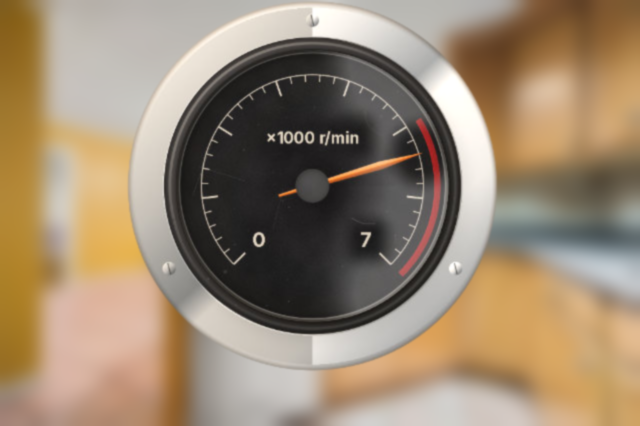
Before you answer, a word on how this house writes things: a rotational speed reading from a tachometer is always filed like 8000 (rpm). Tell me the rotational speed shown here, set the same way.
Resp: 5400 (rpm)
